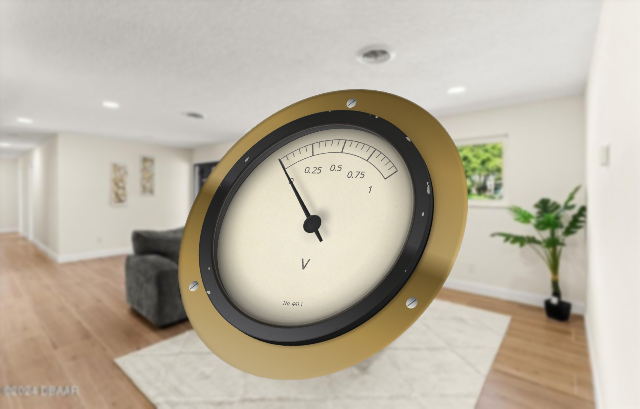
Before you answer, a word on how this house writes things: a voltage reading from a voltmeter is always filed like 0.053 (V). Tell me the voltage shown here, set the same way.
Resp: 0 (V)
